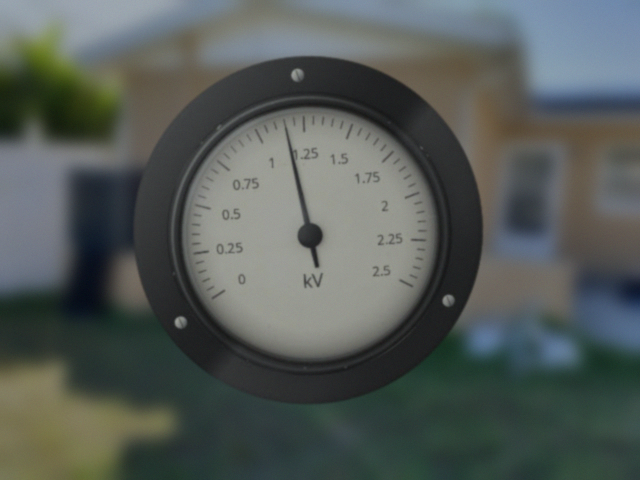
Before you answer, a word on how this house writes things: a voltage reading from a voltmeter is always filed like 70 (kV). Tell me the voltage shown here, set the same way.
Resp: 1.15 (kV)
